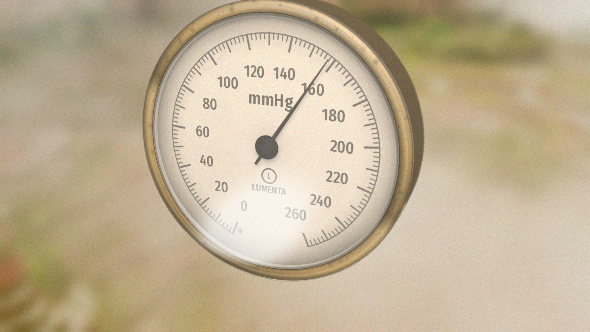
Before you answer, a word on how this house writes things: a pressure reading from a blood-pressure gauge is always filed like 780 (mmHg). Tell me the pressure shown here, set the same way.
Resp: 158 (mmHg)
